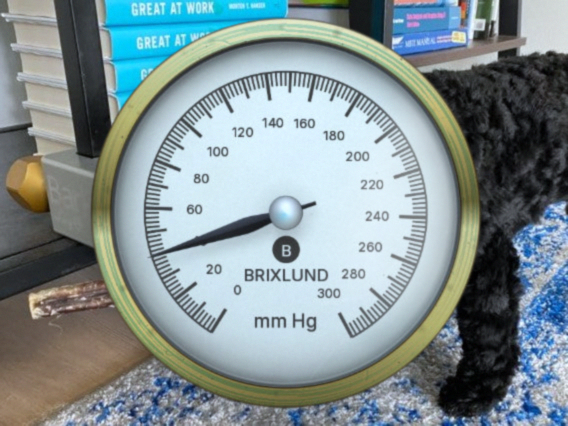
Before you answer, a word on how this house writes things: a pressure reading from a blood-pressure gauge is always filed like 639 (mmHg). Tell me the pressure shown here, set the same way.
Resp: 40 (mmHg)
